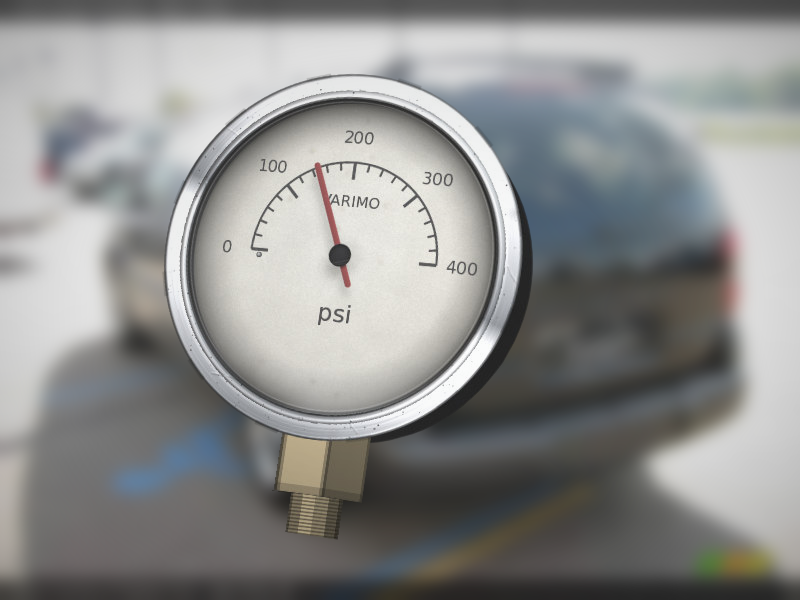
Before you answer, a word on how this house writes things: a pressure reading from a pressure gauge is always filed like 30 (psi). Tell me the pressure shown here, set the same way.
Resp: 150 (psi)
